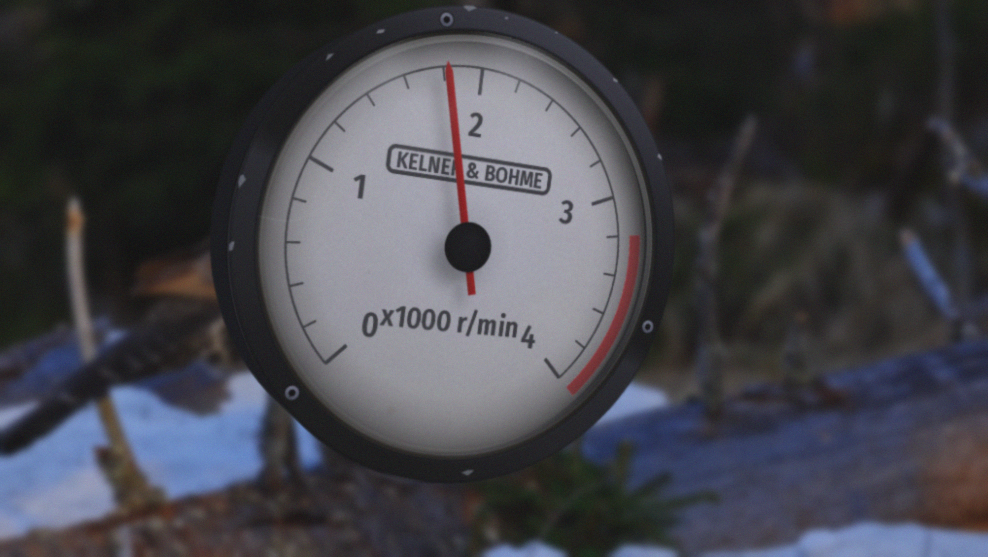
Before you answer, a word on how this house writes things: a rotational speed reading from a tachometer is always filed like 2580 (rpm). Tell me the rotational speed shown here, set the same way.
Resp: 1800 (rpm)
